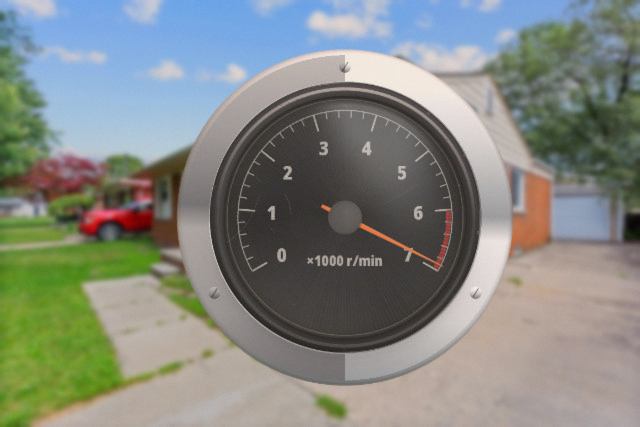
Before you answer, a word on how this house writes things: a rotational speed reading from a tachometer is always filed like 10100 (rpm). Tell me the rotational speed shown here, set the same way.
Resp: 6900 (rpm)
